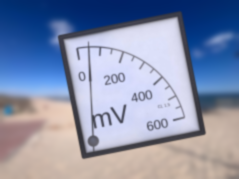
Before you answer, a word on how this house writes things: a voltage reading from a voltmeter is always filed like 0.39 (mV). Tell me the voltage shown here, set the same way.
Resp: 50 (mV)
